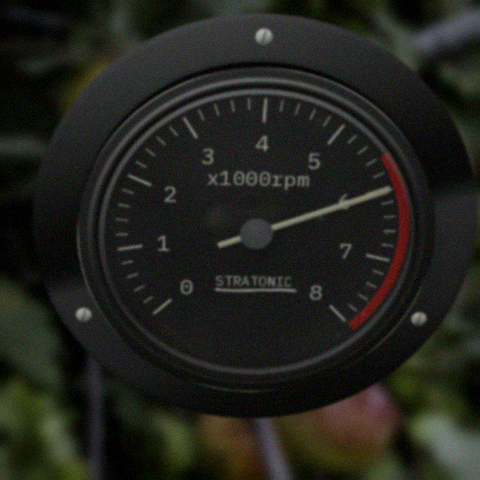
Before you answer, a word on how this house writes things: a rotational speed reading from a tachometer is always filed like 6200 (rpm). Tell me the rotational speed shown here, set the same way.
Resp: 6000 (rpm)
